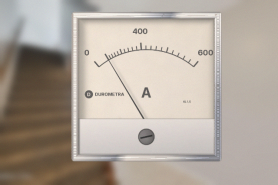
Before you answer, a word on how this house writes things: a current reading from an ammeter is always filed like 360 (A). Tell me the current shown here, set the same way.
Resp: 200 (A)
